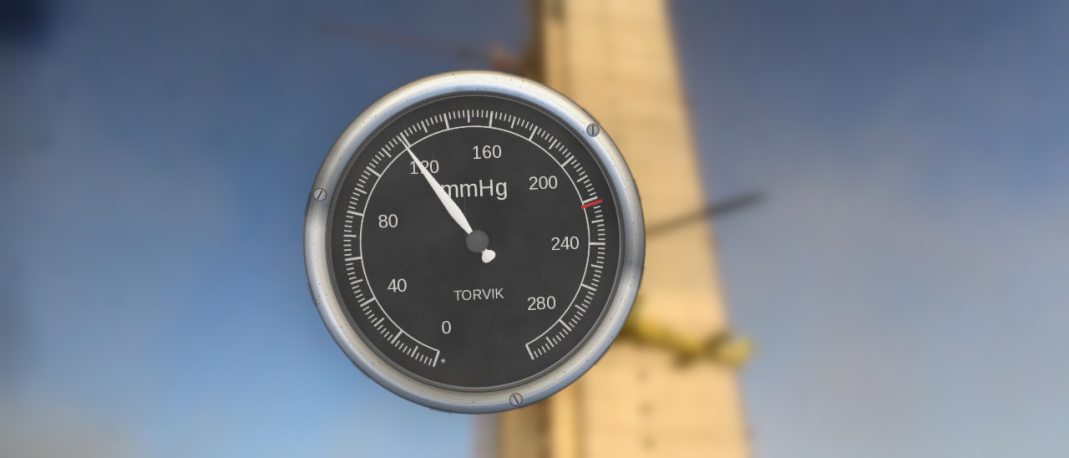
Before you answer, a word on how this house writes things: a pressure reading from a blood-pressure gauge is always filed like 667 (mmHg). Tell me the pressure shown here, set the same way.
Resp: 118 (mmHg)
